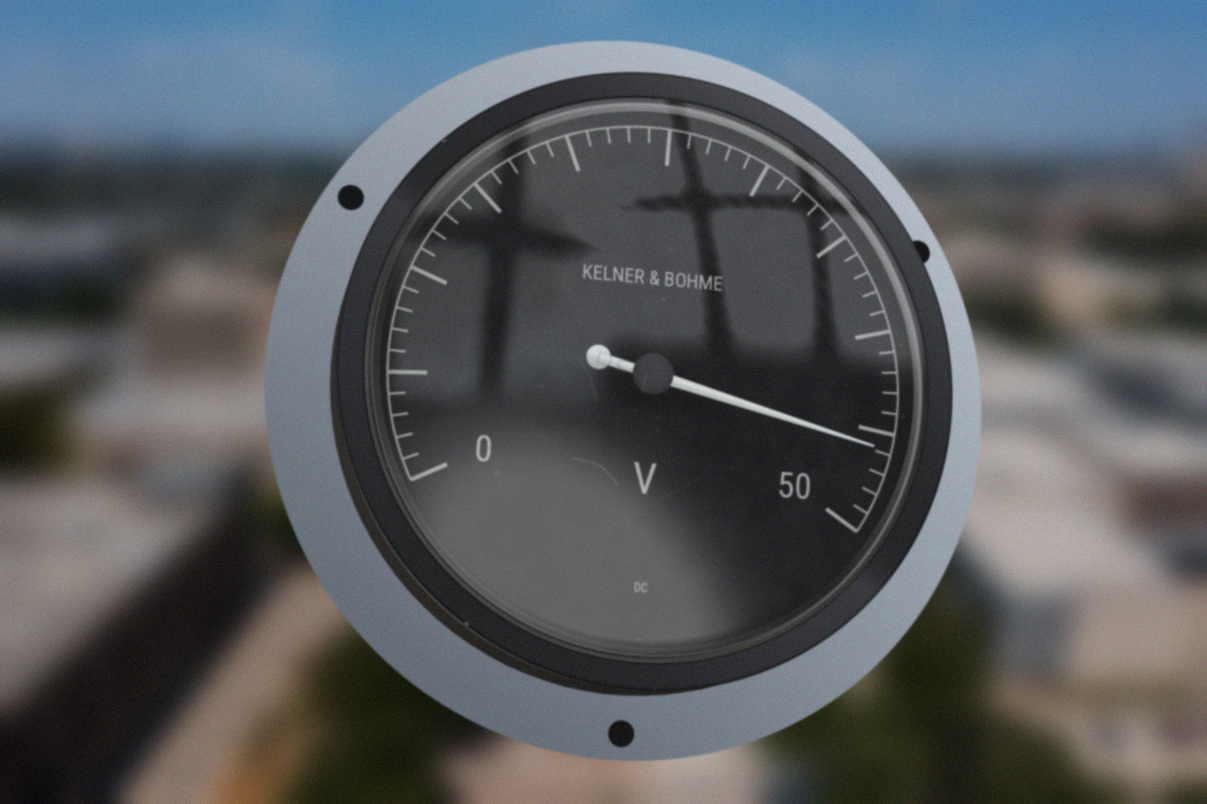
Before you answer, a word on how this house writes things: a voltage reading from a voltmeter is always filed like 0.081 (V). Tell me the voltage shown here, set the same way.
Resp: 46 (V)
